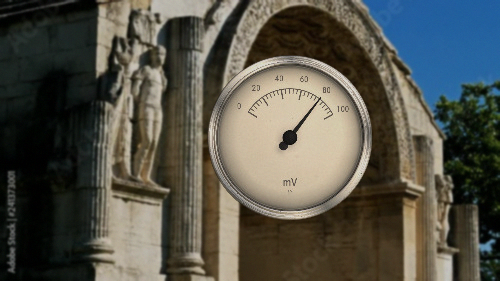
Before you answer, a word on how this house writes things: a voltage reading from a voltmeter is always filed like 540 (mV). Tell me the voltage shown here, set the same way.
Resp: 80 (mV)
